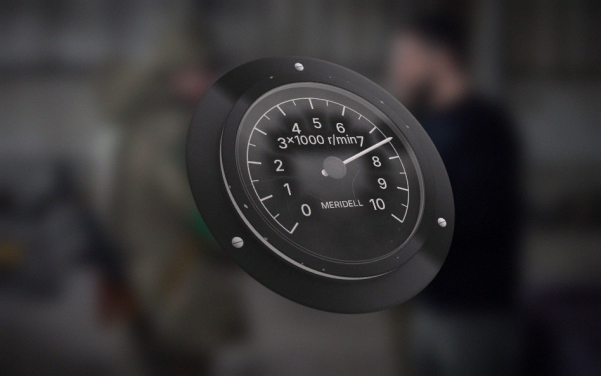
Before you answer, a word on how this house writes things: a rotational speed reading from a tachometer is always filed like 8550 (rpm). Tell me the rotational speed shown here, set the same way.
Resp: 7500 (rpm)
